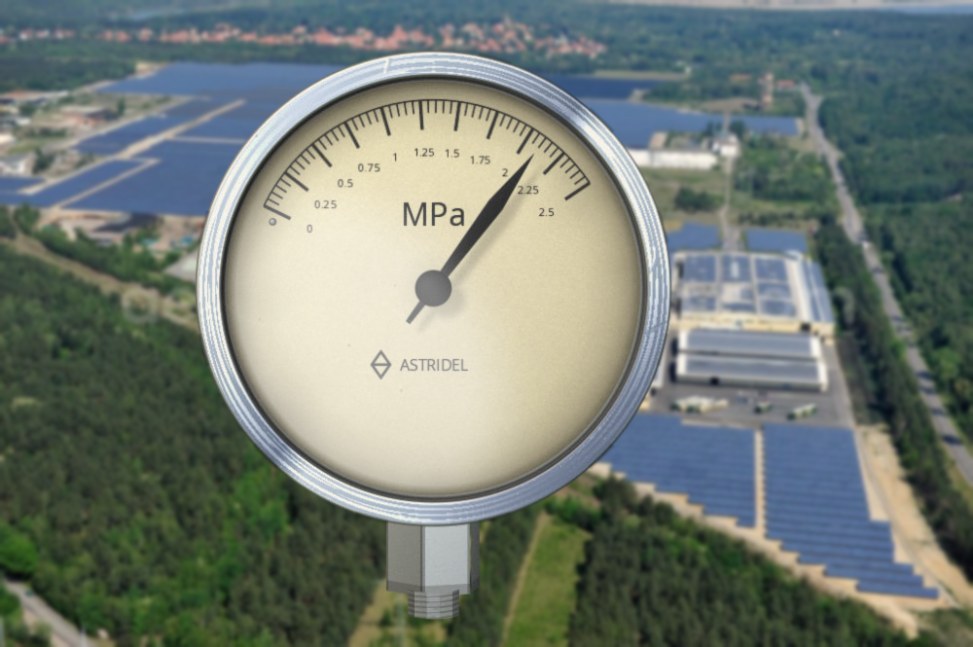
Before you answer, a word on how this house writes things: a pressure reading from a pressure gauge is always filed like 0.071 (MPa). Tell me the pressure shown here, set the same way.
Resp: 2.1 (MPa)
